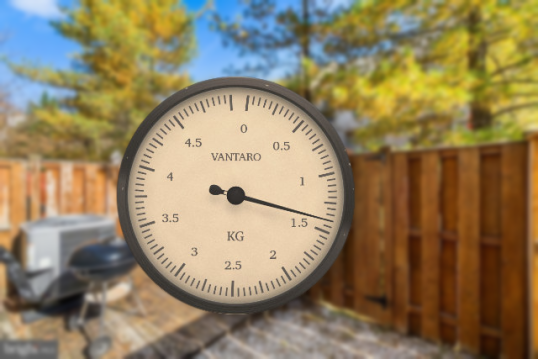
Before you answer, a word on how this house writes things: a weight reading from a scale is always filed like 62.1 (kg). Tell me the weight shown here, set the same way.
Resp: 1.4 (kg)
